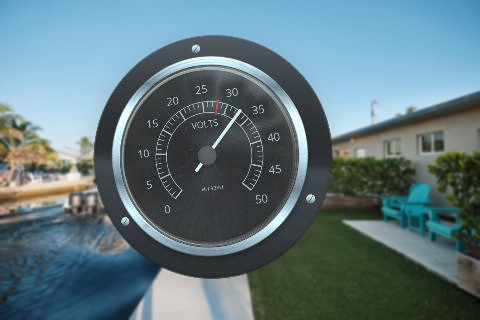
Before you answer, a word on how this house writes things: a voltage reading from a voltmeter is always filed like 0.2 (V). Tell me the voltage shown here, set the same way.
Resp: 33 (V)
